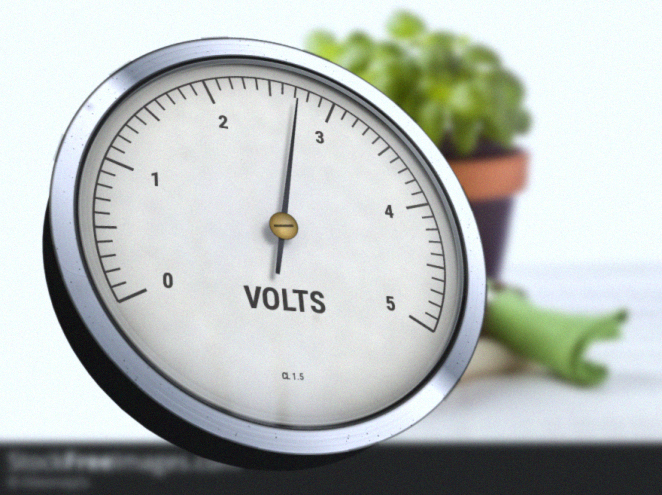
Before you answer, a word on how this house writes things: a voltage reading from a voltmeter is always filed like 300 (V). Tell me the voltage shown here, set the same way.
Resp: 2.7 (V)
